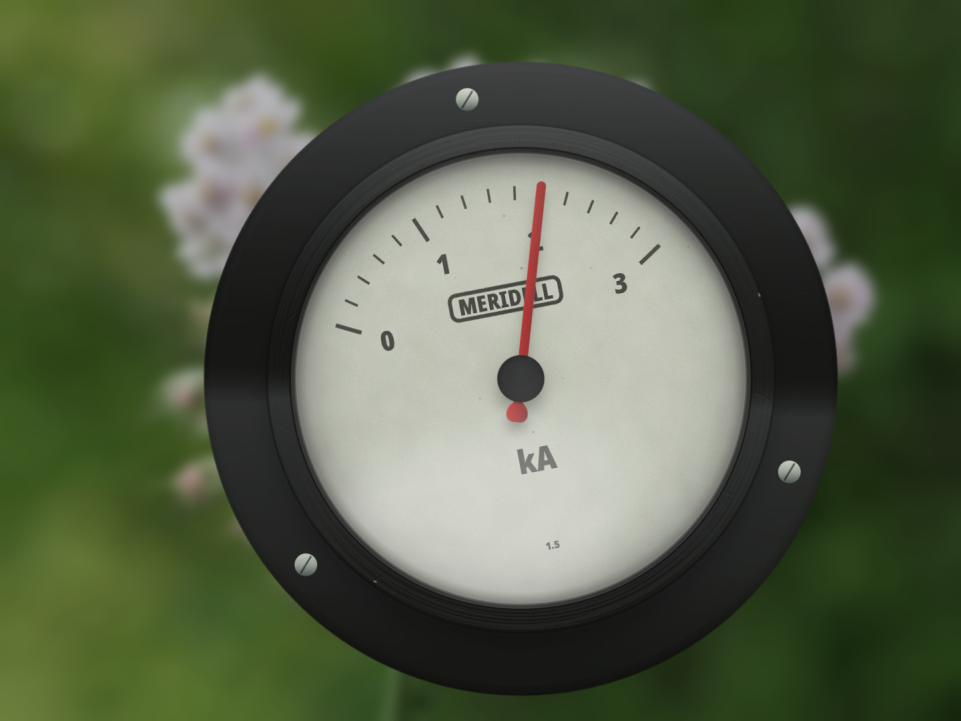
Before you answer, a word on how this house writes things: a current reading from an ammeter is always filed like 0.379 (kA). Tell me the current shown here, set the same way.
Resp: 2 (kA)
